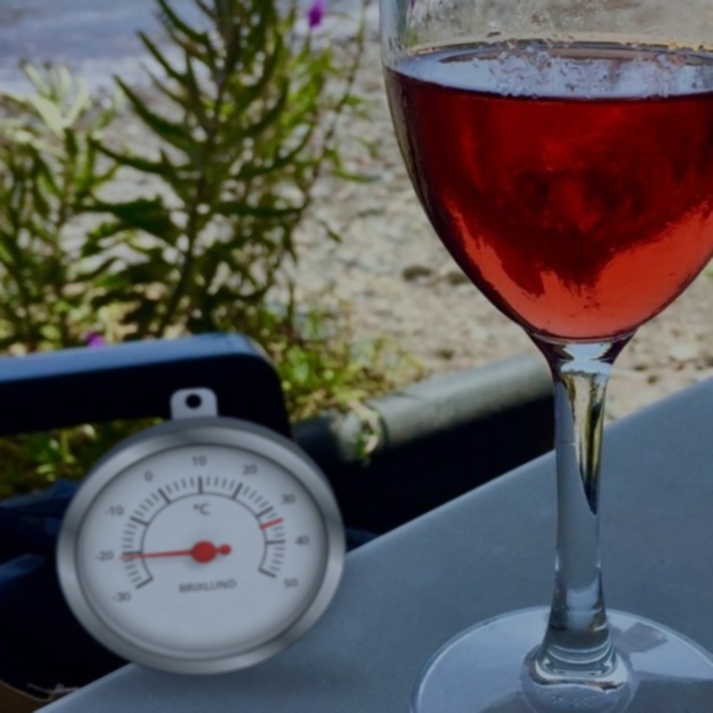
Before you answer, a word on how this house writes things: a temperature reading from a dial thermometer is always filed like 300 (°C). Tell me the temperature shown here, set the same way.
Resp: -20 (°C)
